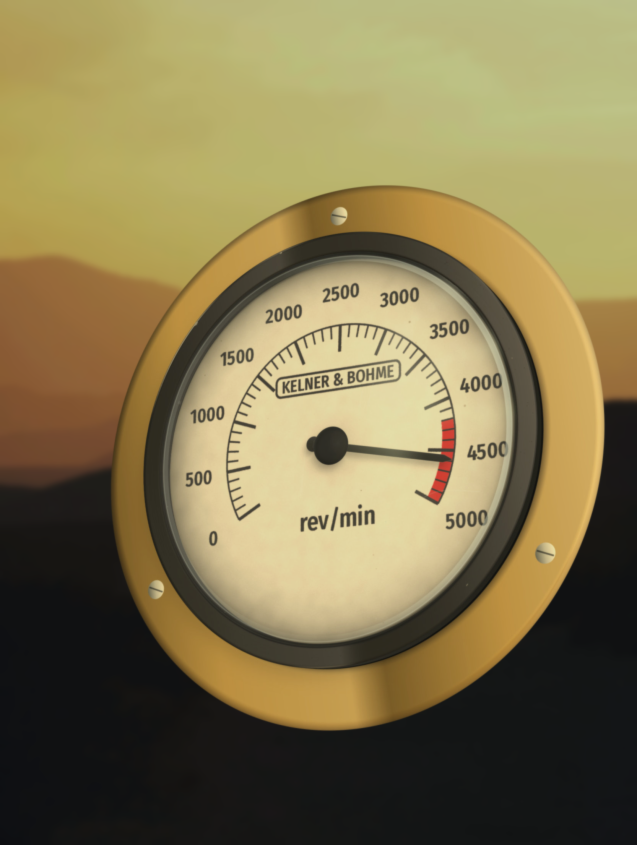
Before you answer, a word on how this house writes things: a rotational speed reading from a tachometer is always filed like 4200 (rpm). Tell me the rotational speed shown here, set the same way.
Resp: 4600 (rpm)
